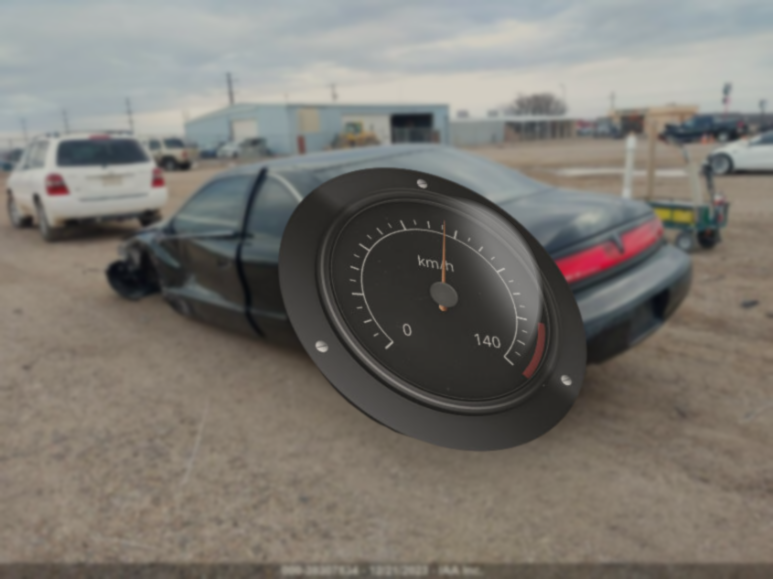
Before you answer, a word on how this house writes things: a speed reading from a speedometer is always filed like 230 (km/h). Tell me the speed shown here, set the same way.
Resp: 75 (km/h)
